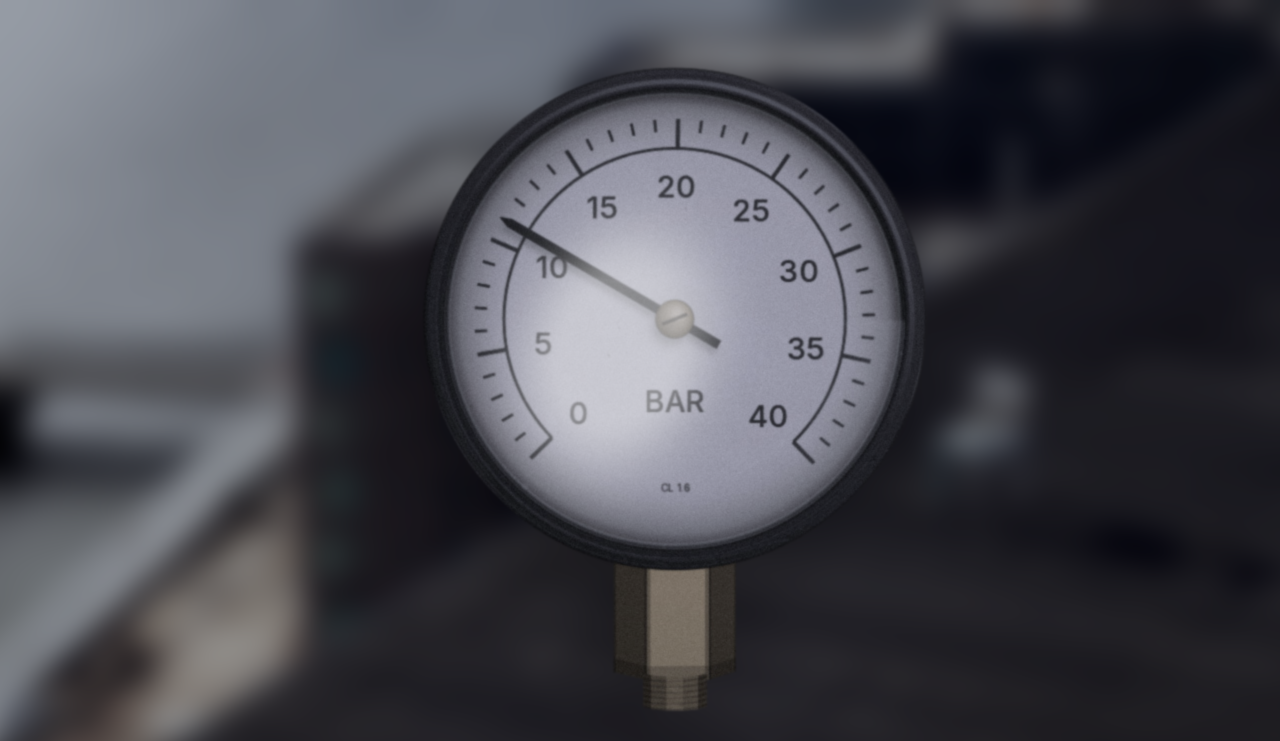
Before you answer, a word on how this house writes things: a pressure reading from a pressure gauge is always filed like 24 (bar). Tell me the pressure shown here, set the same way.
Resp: 11 (bar)
